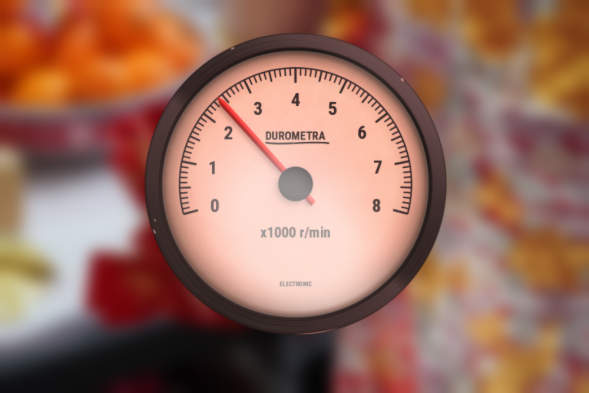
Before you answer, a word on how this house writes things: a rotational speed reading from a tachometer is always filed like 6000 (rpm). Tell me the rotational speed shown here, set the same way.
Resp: 2400 (rpm)
